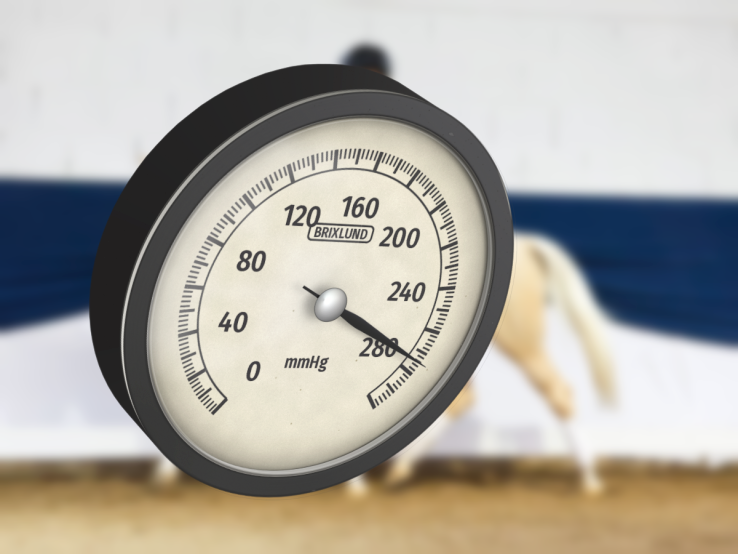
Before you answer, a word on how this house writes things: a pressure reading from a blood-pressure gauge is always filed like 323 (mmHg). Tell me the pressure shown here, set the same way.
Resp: 274 (mmHg)
